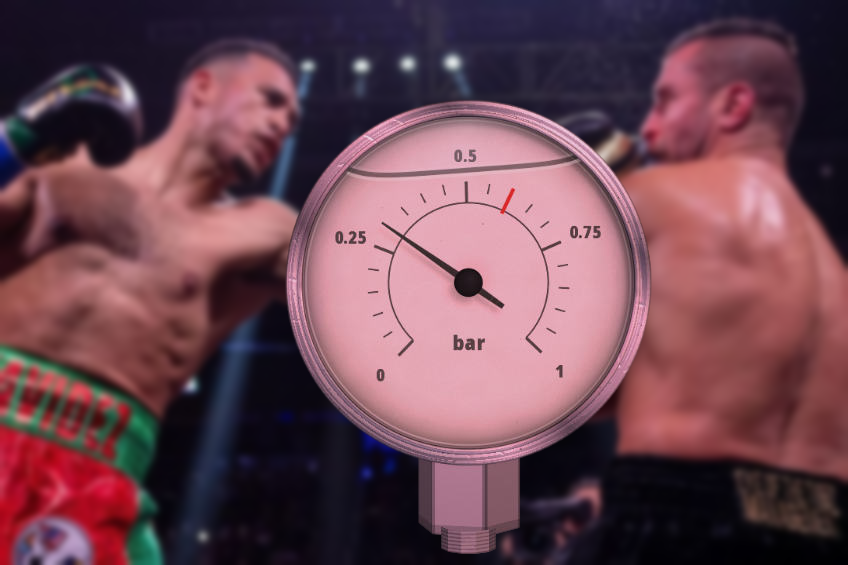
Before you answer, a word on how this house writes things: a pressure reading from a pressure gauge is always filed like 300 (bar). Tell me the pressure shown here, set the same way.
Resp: 0.3 (bar)
